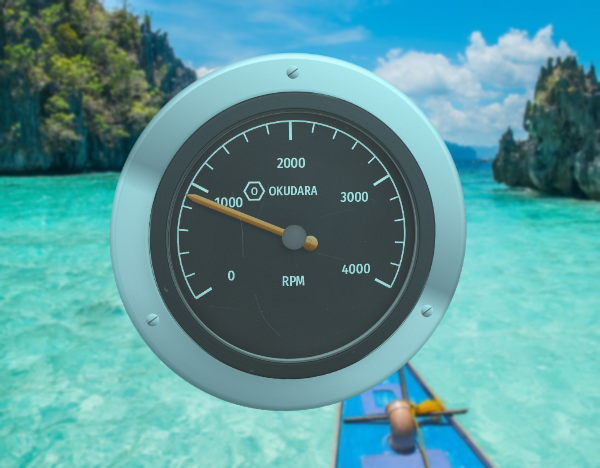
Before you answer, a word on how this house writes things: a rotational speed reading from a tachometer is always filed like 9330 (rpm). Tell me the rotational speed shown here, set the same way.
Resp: 900 (rpm)
